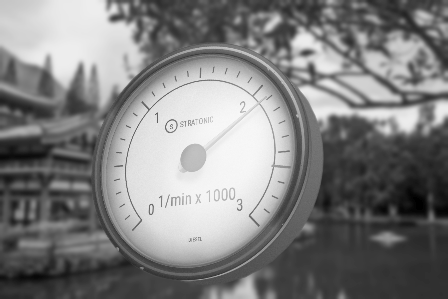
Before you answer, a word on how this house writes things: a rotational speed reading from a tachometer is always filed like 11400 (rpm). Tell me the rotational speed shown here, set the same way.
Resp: 2100 (rpm)
